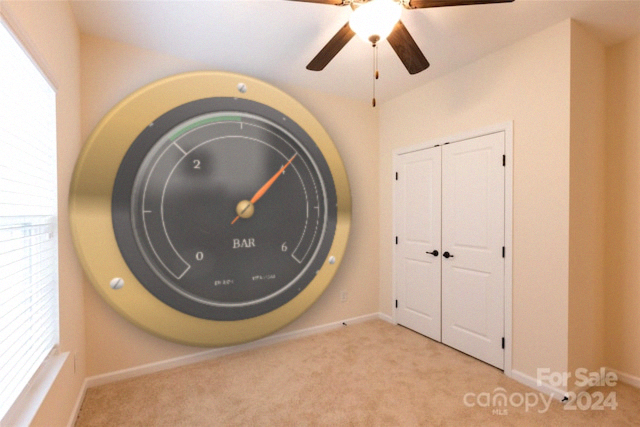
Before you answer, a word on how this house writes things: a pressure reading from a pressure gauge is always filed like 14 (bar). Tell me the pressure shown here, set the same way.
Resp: 4 (bar)
